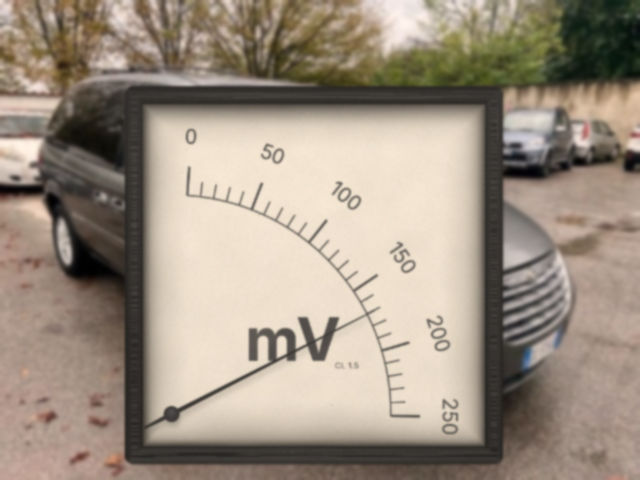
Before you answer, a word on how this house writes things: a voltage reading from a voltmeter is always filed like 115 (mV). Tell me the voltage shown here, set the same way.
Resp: 170 (mV)
